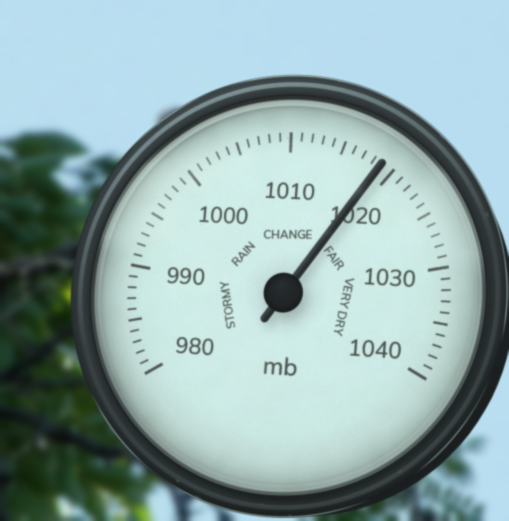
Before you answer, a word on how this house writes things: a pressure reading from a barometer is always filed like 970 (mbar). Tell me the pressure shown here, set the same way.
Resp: 1019 (mbar)
